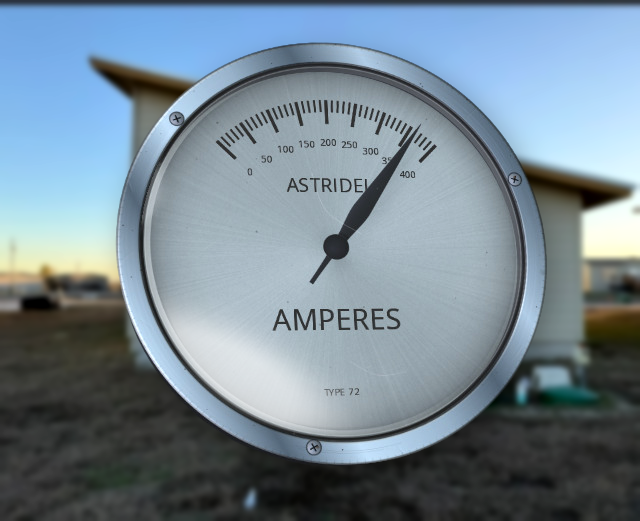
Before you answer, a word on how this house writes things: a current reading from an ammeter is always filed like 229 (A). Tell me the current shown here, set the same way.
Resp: 360 (A)
